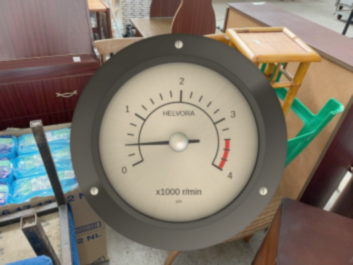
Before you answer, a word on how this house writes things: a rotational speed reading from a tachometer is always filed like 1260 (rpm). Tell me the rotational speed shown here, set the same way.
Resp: 400 (rpm)
